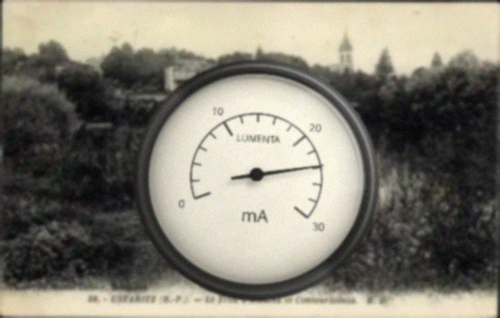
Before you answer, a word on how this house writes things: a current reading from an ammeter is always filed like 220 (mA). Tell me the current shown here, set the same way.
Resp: 24 (mA)
